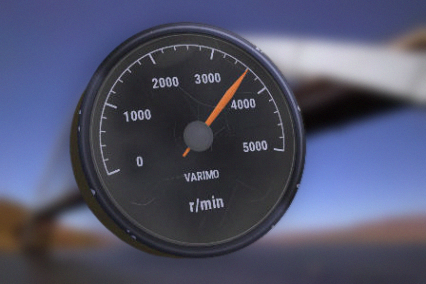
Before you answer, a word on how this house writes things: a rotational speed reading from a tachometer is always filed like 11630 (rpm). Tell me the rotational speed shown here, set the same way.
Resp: 3600 (rpm)
